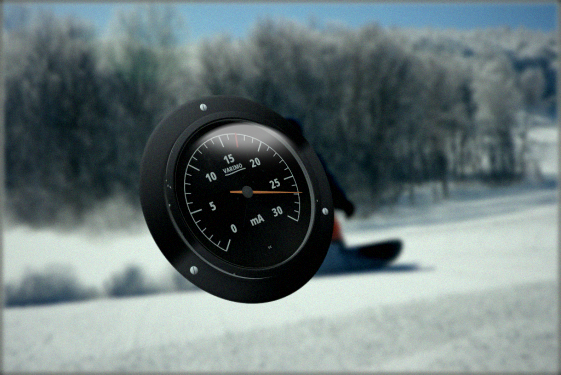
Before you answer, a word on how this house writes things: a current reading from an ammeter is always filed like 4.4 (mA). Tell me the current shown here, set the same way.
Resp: 27 (mA)
